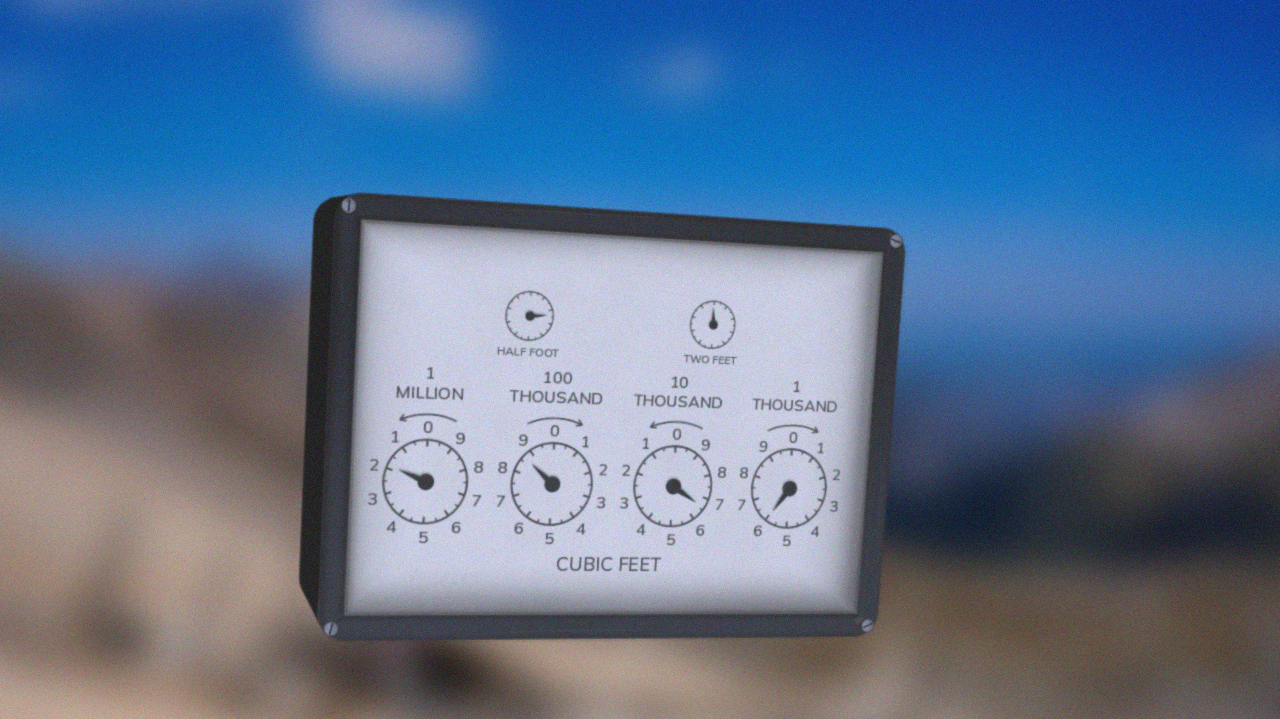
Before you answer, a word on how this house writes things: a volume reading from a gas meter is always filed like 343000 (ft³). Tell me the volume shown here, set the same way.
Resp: 186600 (ft³)
